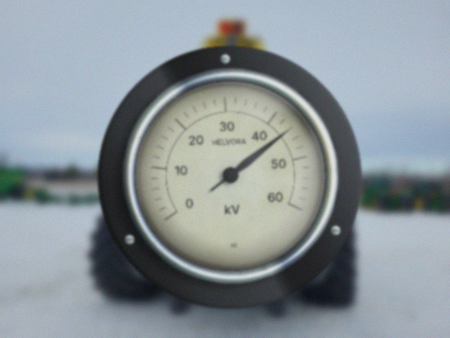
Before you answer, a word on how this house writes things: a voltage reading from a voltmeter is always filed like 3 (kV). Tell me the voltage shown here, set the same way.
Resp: 44 (kV)
